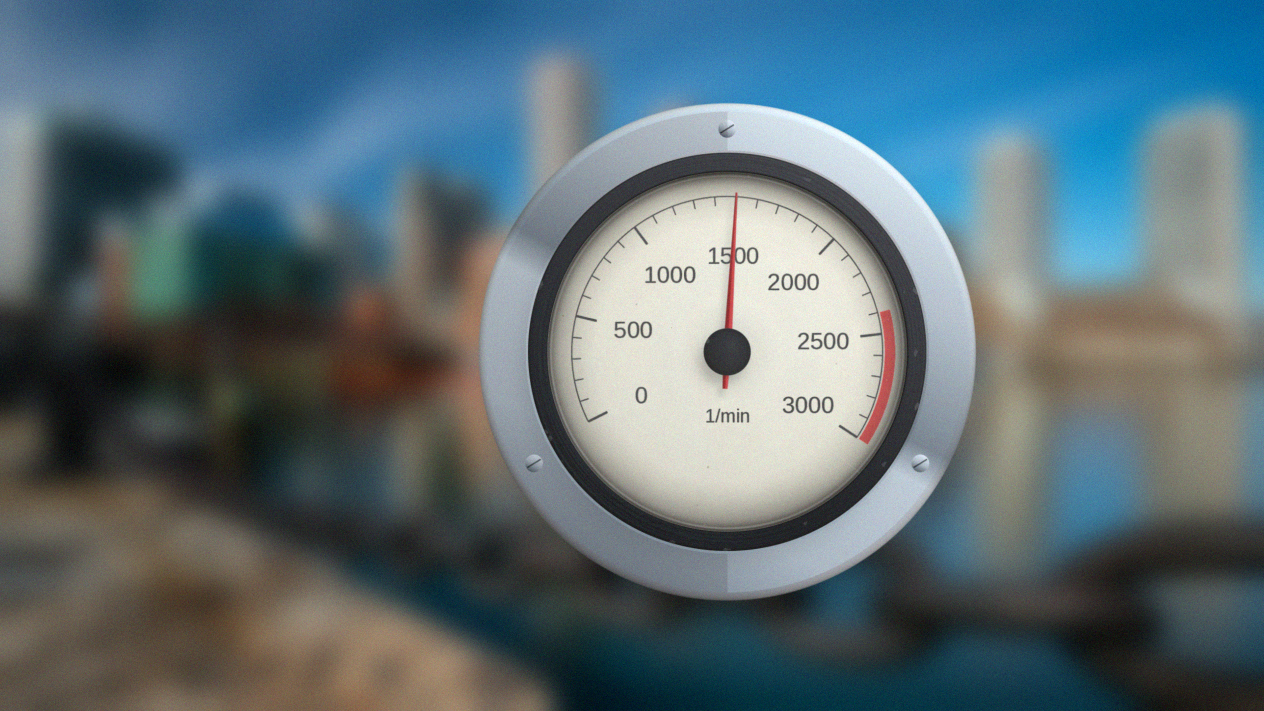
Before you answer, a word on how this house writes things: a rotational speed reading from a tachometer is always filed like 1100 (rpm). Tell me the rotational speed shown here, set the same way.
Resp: 1500 (rpm)
